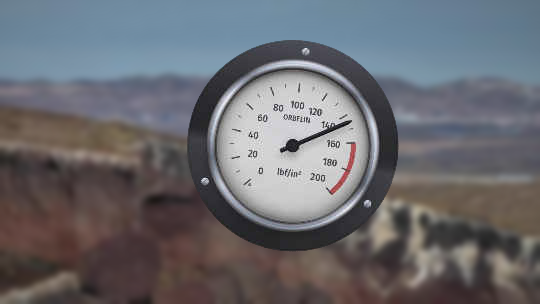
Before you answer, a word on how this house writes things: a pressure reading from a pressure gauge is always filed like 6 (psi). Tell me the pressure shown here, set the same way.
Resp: 145 (psi)
